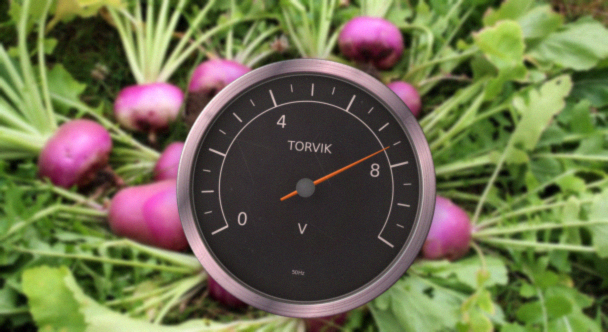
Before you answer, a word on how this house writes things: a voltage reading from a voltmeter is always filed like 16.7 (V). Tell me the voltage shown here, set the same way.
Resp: 7.5 (V)
